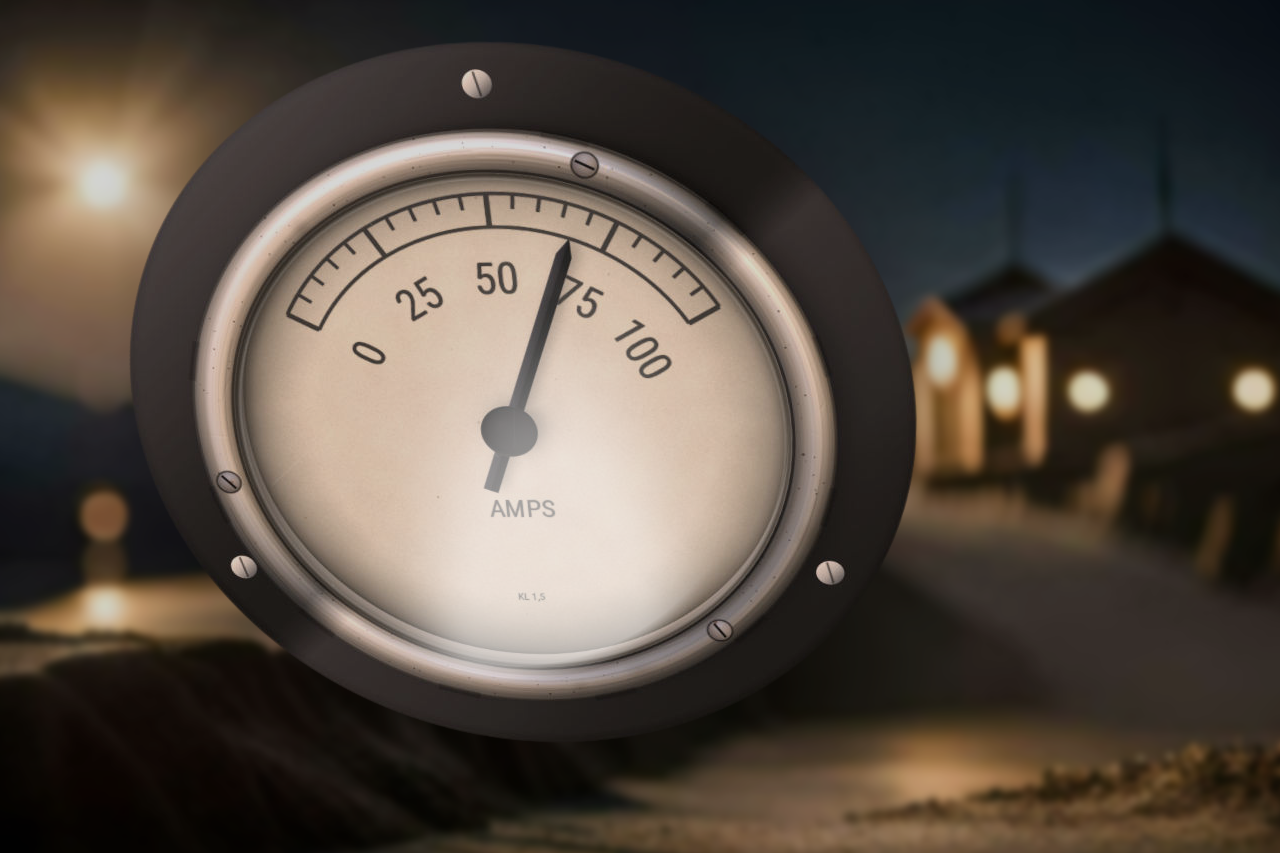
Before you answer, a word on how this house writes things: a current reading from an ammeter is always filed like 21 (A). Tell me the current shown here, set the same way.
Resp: 67.5 (A)
